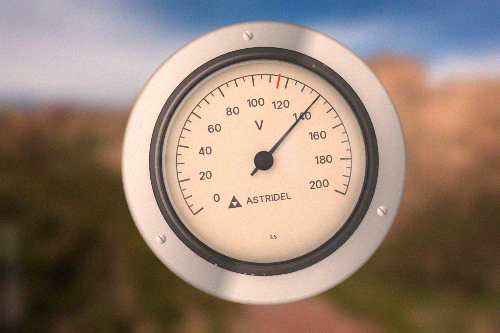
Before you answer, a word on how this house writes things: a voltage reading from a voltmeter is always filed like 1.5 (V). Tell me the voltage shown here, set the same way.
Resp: 140 (V)
